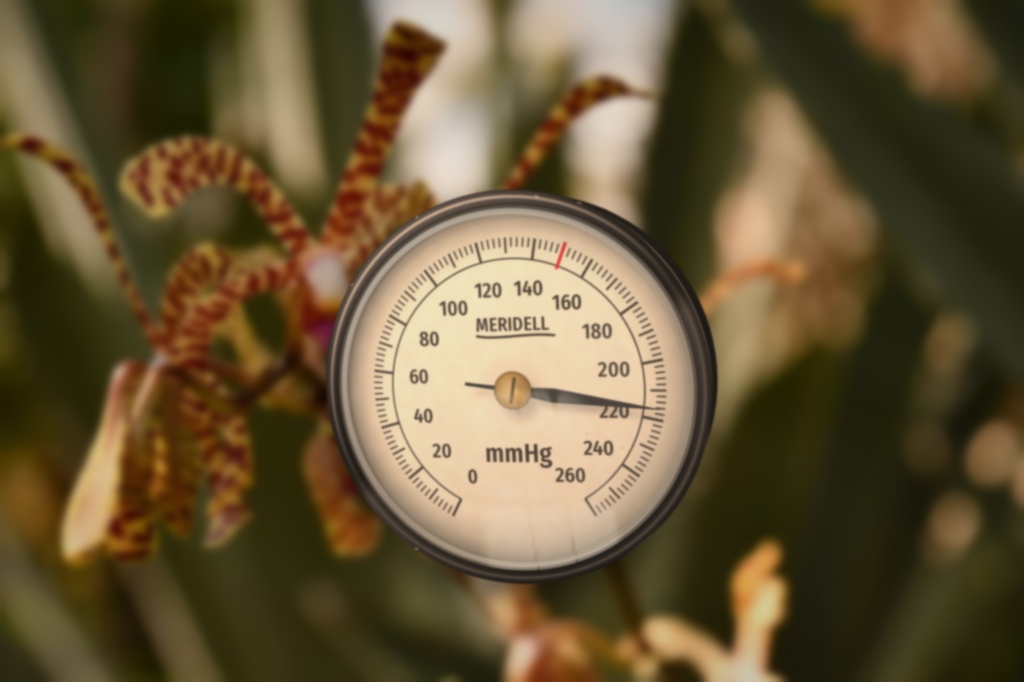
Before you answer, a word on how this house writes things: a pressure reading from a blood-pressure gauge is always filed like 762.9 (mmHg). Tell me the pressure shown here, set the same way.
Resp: 216 (mmHg)
